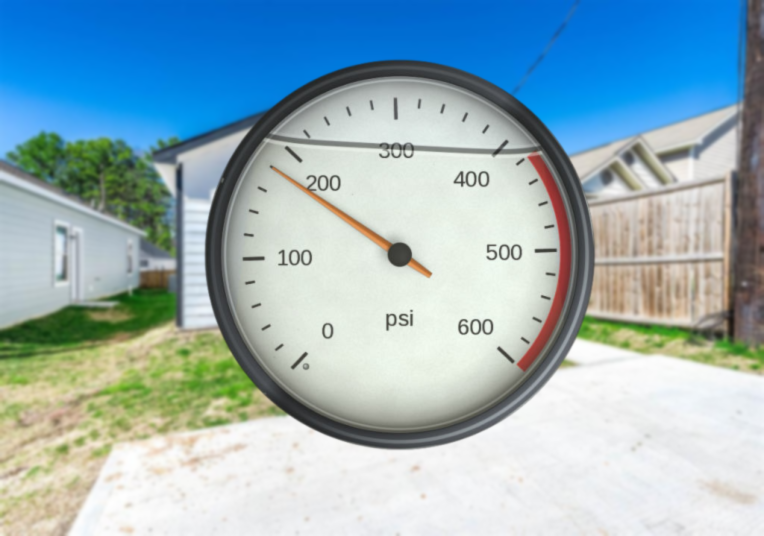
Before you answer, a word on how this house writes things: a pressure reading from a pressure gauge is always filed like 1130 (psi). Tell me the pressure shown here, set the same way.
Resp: 180 (psi)
